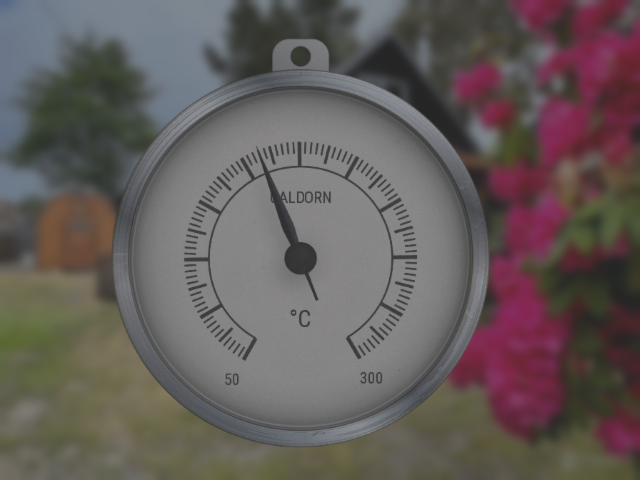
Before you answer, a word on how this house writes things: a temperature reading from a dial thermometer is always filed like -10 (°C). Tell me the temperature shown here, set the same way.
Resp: 157.5 (°C)
